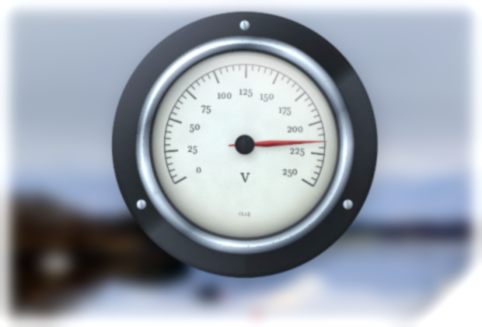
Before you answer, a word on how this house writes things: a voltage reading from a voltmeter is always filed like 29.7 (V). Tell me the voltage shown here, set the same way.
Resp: 215 (V)
